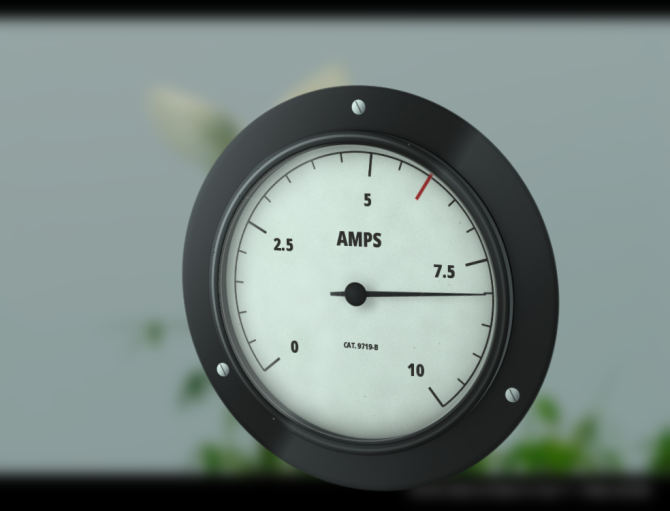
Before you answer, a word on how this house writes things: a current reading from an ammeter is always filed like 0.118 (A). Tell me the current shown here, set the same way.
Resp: 8 (A)
